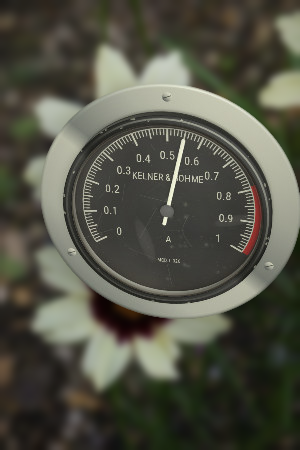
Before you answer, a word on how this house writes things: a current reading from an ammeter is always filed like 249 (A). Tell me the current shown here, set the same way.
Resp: 0.55 (A)
